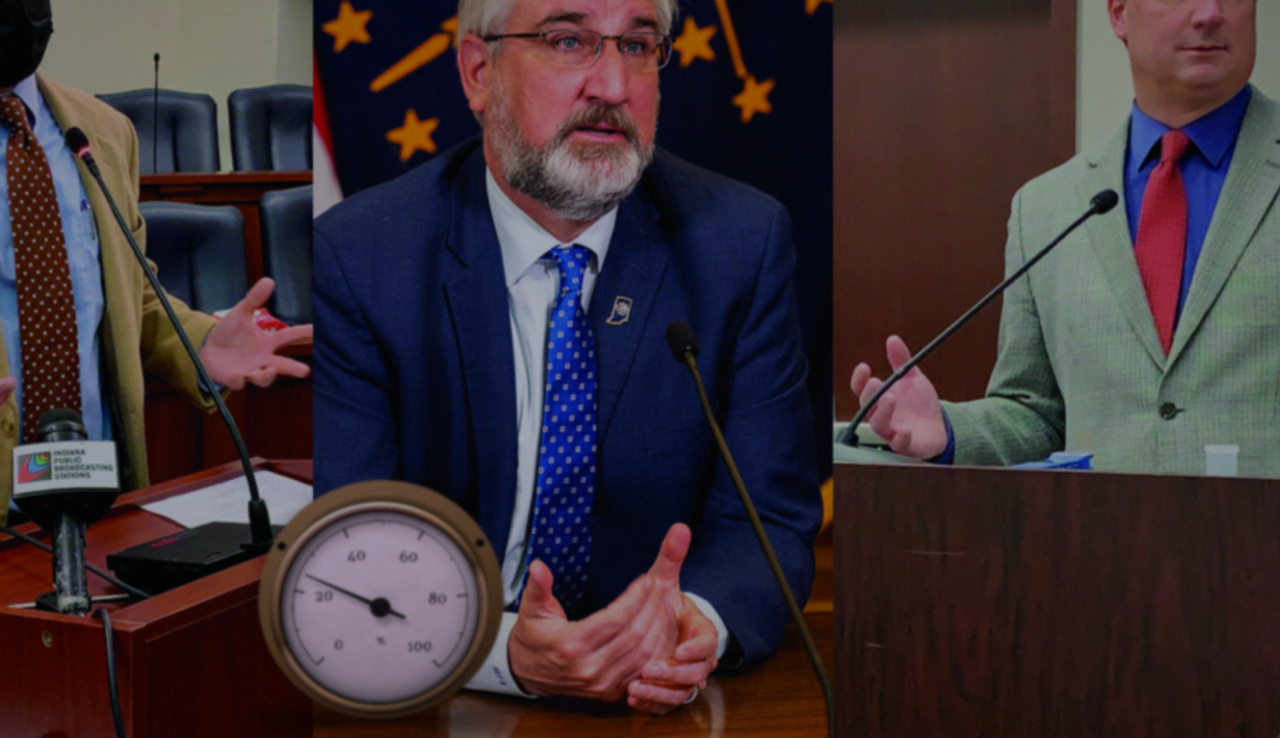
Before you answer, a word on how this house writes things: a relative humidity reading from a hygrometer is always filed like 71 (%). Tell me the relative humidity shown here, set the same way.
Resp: 25 (%)
